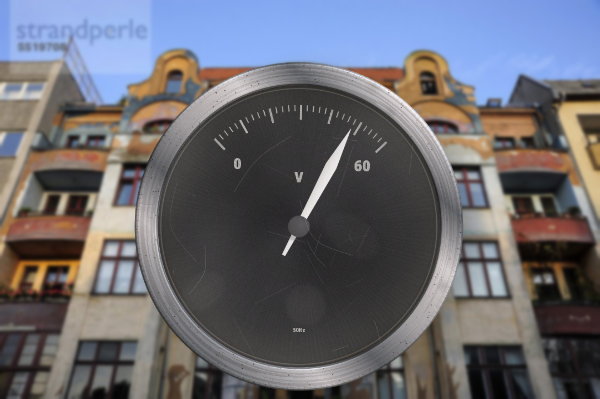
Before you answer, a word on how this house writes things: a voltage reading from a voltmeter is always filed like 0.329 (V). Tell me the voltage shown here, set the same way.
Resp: 48 (V)
